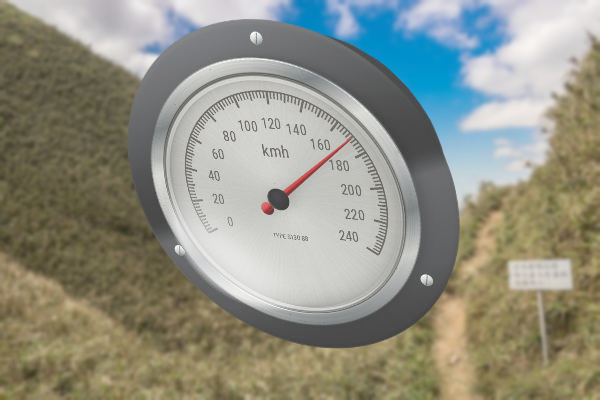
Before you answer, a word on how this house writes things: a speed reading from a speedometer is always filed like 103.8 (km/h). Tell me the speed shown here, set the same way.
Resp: 170 (km/h)
